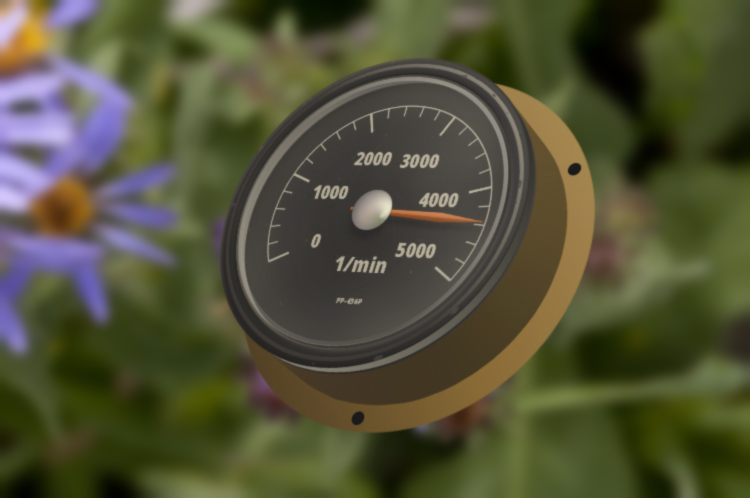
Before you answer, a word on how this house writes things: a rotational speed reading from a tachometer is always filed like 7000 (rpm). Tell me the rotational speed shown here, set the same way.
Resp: 4400 (rpm)
